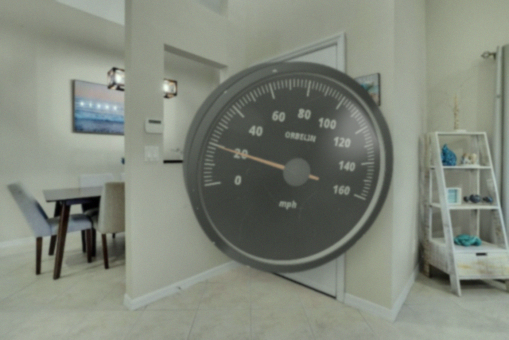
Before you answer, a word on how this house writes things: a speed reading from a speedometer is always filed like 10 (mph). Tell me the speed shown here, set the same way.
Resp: 20 (mph)
